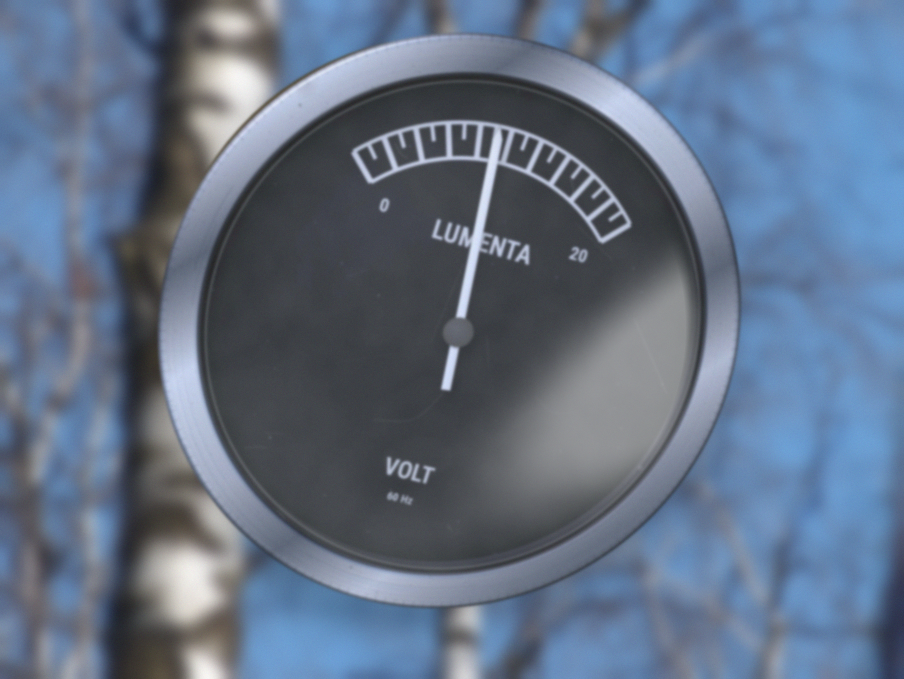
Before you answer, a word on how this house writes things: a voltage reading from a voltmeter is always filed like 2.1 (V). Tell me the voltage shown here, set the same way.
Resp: 9 (V)
